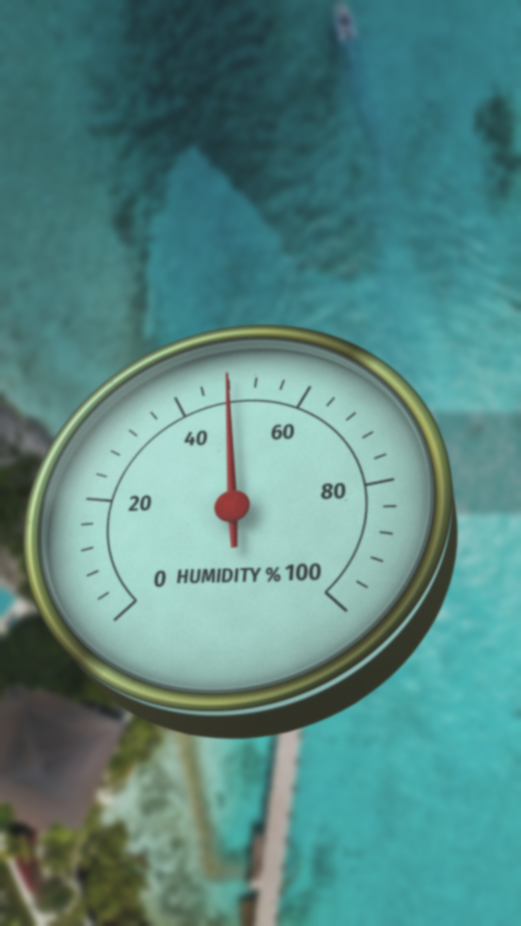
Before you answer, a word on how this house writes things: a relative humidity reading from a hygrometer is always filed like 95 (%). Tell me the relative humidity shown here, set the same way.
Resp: 48 (%)
